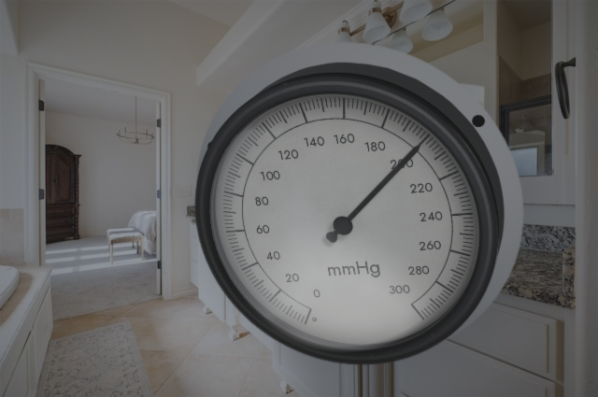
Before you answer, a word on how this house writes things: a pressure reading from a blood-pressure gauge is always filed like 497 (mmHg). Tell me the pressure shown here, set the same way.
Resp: 200 (mmHg)
